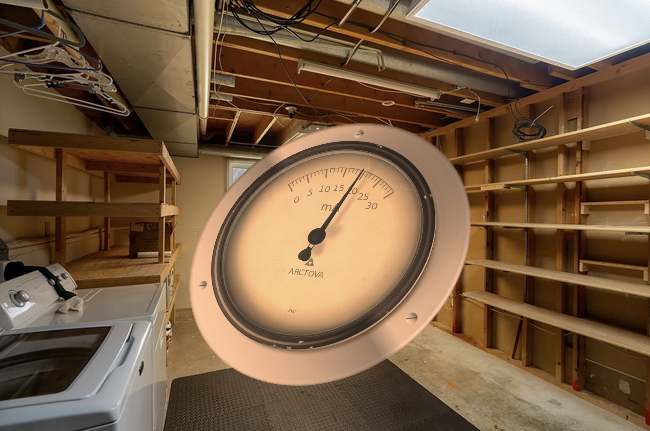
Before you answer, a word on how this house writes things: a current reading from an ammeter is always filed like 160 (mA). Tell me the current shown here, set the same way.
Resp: 20 (mA)
